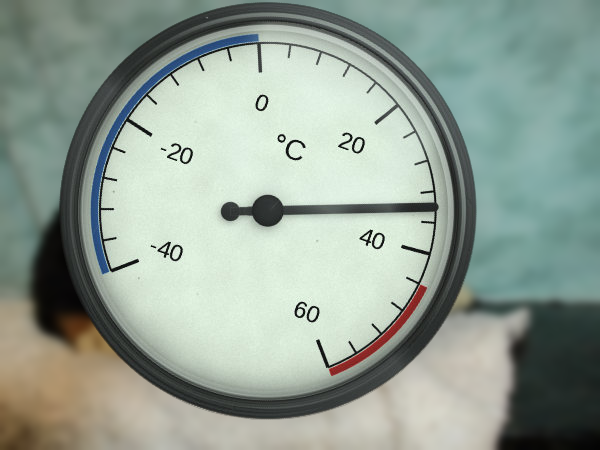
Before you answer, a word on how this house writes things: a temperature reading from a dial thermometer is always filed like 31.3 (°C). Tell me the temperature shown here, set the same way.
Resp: 34 (°C)
